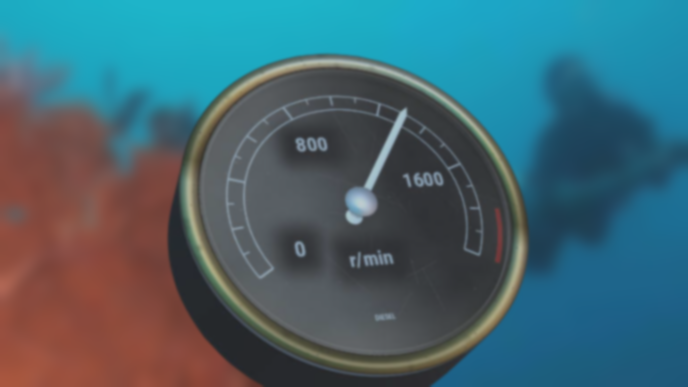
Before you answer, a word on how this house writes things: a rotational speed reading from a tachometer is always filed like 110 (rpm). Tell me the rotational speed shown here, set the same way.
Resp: 1300 (rpm)
